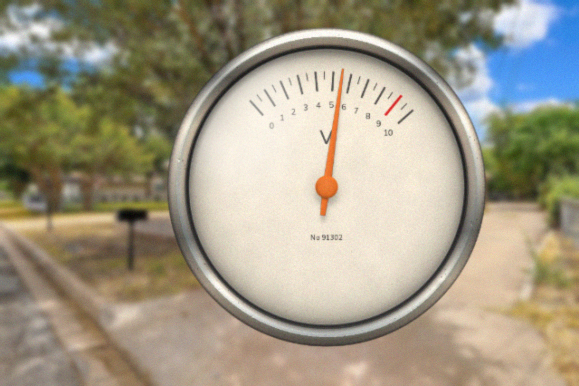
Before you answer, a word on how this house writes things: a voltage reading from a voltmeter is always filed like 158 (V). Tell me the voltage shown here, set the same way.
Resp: 5.5 (V)
